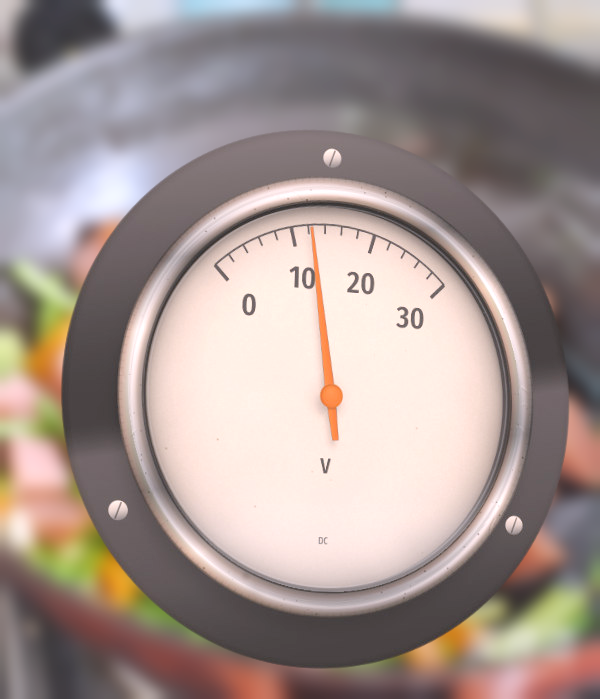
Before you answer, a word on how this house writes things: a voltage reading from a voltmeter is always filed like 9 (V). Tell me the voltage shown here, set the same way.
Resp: 12 (V)
